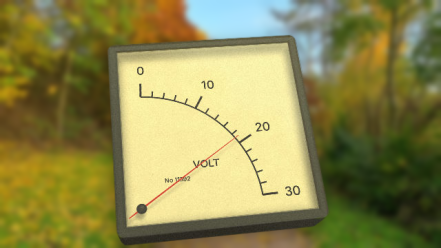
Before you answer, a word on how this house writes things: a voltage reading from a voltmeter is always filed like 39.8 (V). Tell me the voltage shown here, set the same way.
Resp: 19 (V)
